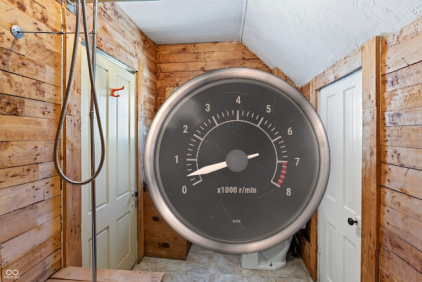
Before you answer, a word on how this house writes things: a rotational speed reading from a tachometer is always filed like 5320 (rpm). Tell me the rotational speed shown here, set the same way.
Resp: 400 (rpm)
